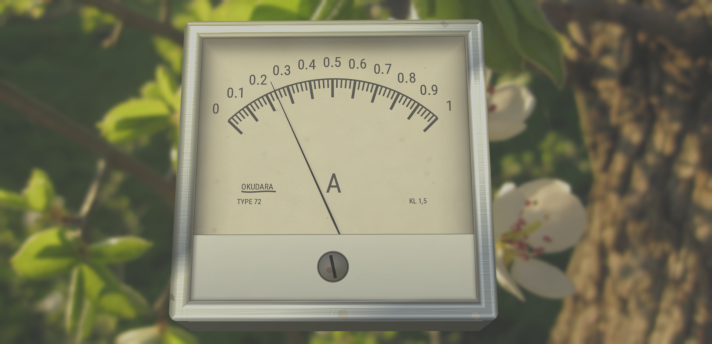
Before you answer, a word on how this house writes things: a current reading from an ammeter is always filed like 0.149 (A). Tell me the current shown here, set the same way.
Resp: 0.24 (A)
